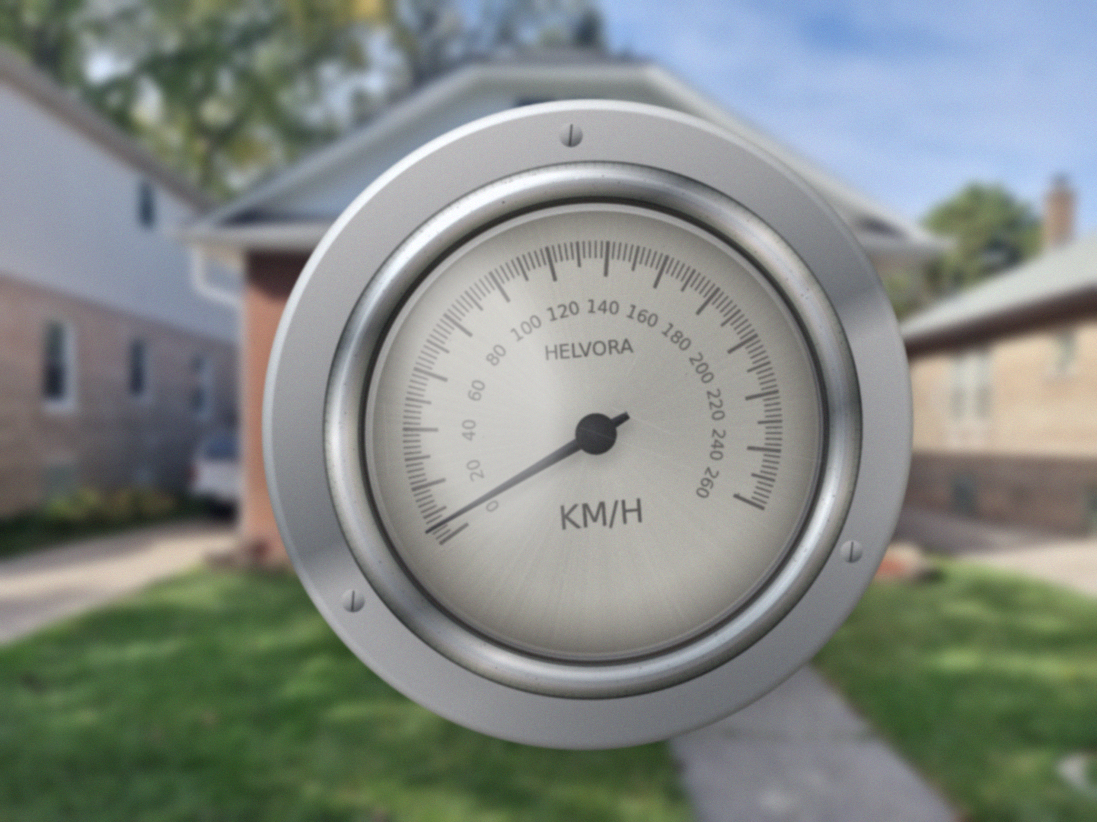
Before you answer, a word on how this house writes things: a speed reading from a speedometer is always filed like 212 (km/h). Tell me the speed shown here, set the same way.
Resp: 6 (km/h)
